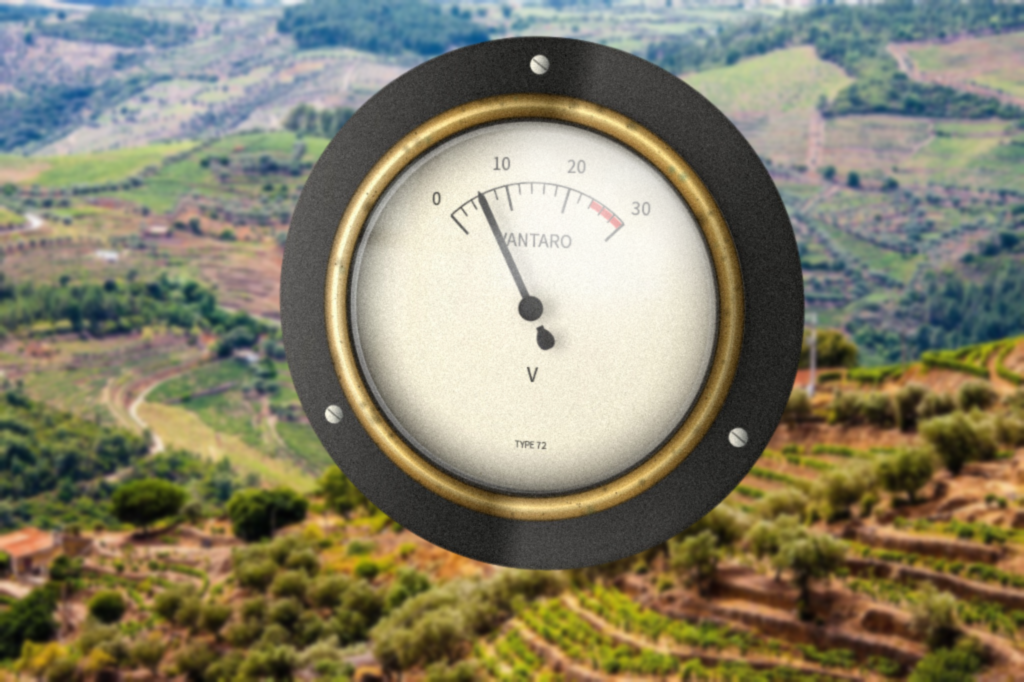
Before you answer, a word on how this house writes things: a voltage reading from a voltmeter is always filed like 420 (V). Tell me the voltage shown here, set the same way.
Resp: 6 (V)
